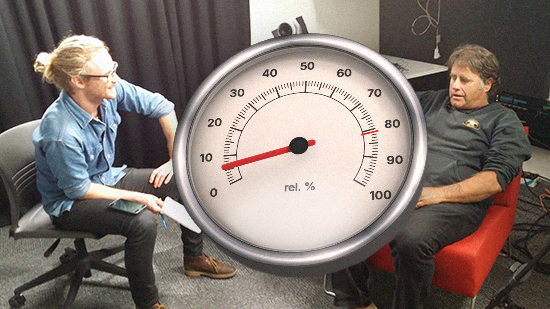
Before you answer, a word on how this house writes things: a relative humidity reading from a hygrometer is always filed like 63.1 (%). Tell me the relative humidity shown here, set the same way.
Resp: 5 (%)
